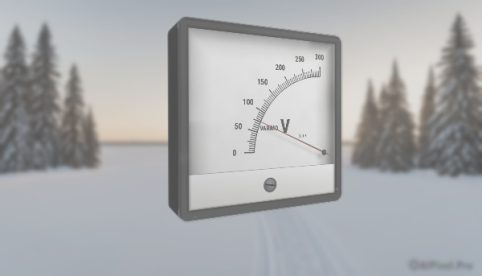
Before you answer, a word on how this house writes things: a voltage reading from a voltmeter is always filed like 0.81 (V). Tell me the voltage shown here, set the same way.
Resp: 75 (V)
